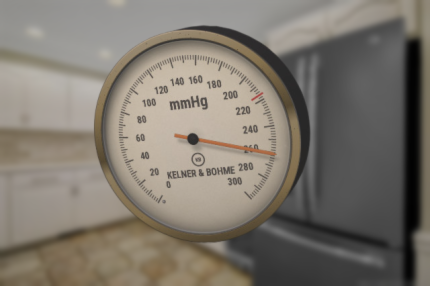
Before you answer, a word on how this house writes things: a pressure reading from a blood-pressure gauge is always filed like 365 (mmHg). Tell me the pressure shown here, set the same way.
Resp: 260 (mmHg)
